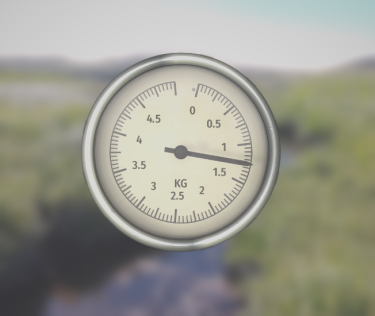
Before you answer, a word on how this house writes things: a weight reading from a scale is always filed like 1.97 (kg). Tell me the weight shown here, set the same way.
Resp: 1.25 (kg)
